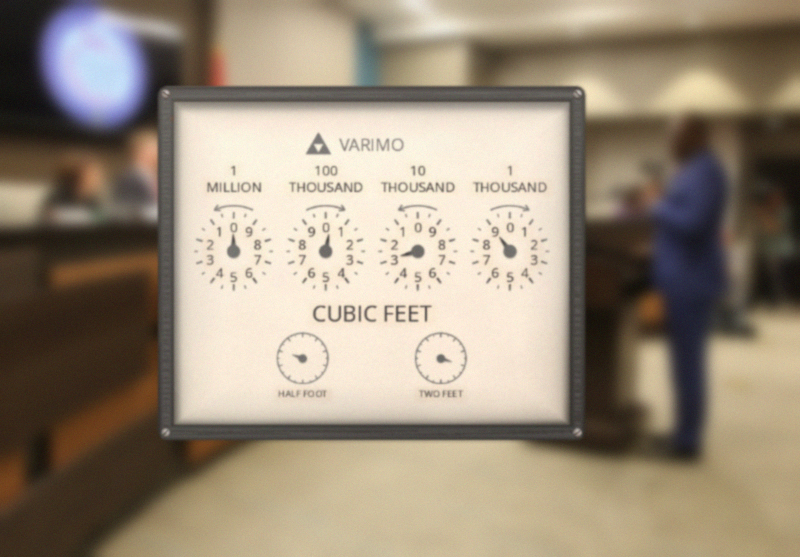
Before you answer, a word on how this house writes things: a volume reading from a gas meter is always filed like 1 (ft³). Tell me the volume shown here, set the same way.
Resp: 2900 (ft³)
